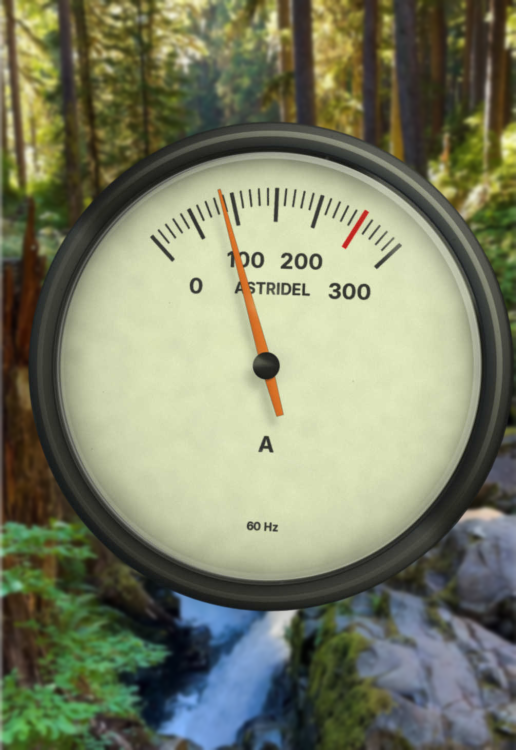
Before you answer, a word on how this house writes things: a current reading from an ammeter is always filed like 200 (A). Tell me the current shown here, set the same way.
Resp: 90 (A)
